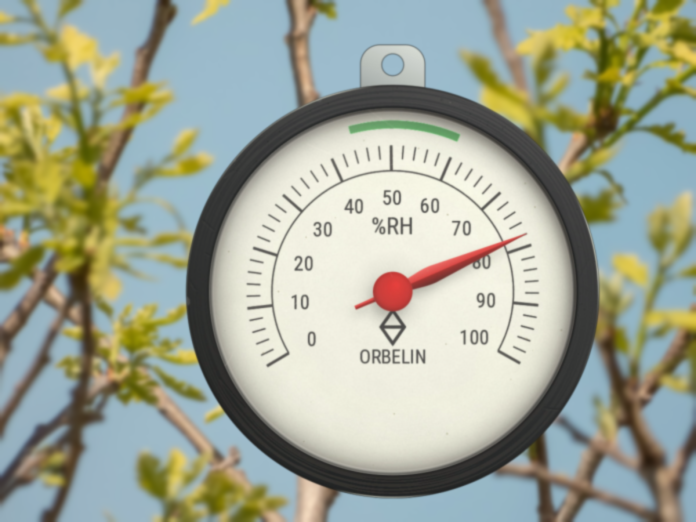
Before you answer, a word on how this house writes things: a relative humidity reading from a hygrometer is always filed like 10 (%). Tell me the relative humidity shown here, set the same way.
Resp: 78 (%)
